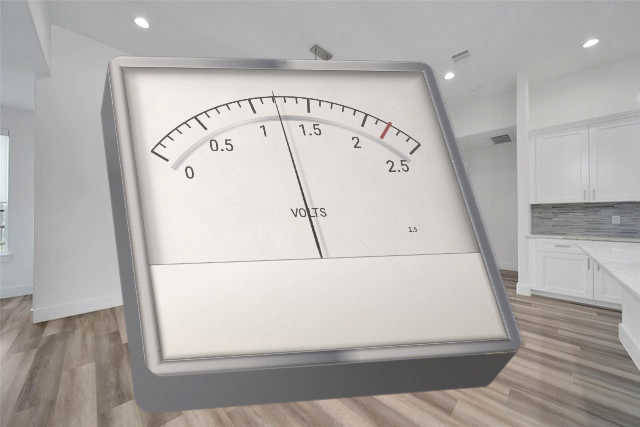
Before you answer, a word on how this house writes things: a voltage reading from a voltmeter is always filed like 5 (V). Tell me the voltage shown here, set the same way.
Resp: 1.2 (V)
